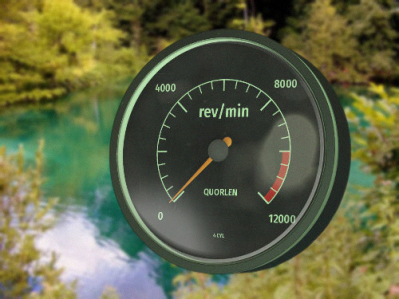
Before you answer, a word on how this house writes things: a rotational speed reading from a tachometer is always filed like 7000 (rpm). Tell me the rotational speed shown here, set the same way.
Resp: 0 (rpm)
